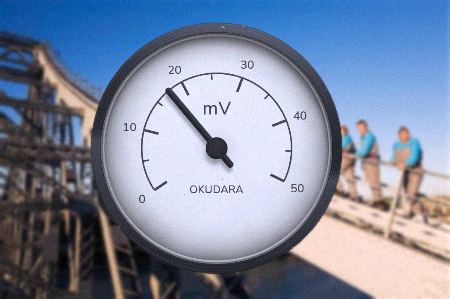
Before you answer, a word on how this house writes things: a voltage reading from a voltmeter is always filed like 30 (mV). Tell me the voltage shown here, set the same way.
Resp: 17.5 (mV)
